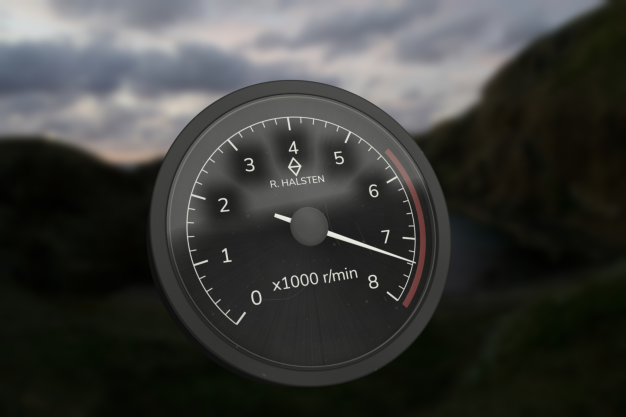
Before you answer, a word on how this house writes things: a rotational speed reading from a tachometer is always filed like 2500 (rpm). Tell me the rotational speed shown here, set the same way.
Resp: 7400 (rpm)
